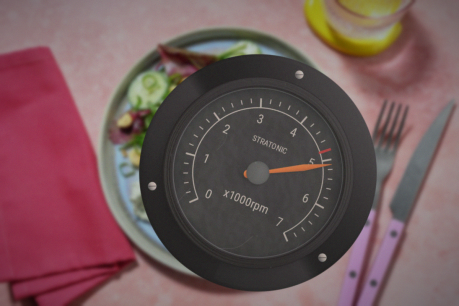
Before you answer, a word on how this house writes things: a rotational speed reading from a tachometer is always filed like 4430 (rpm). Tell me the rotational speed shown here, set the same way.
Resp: 5100 (rpm)
